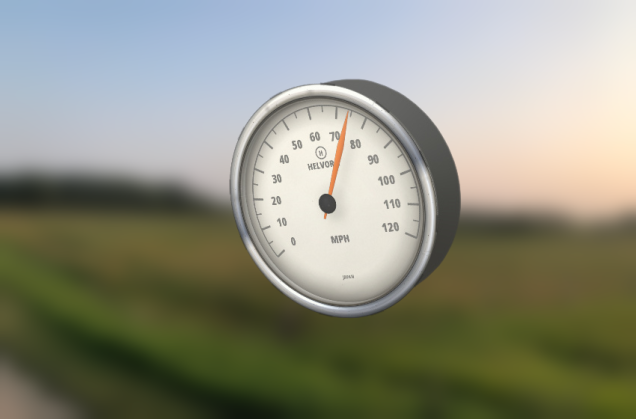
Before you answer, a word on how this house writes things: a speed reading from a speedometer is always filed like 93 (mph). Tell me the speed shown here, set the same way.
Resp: 75 (mph)
